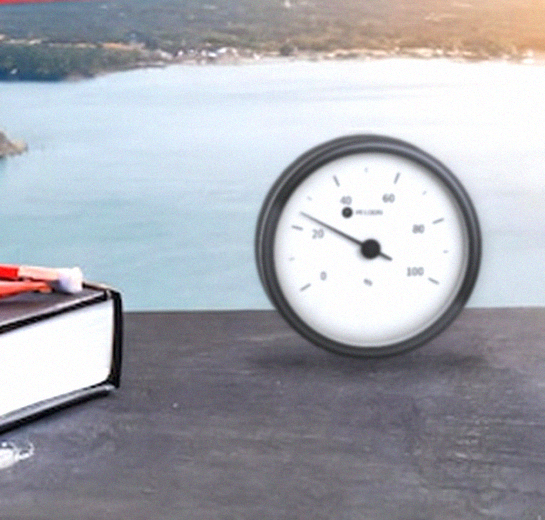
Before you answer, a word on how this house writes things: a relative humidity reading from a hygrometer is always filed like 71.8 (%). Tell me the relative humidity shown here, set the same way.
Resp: 25 (%)
